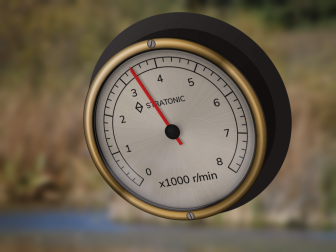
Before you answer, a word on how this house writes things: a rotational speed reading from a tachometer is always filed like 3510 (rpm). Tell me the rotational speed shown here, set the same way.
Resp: 3400 (rpm)
